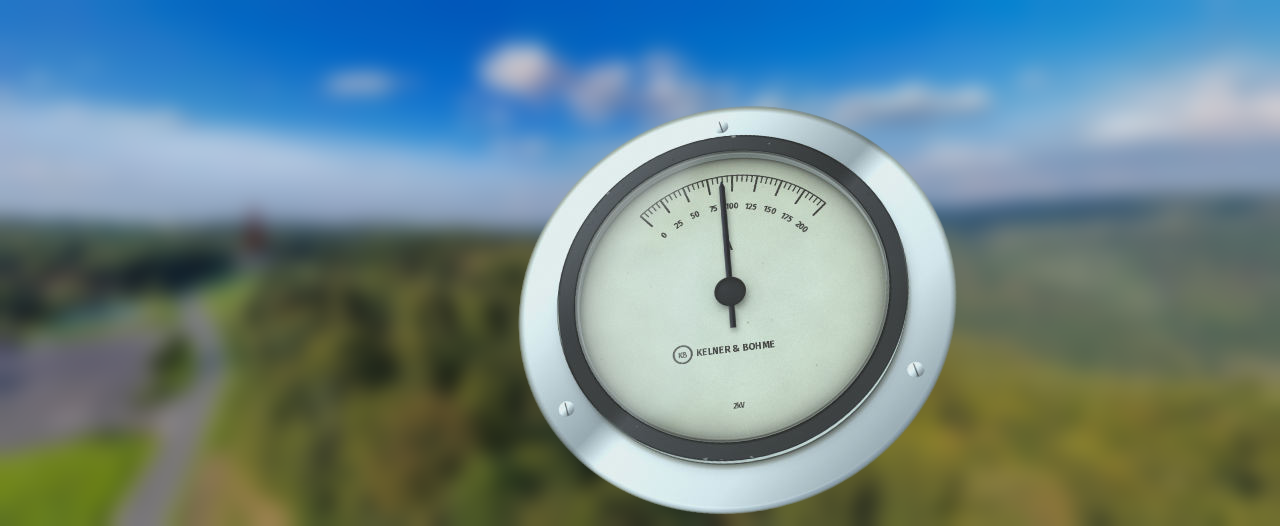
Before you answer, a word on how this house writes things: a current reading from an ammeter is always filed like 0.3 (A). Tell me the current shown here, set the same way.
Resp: 90 (A)
